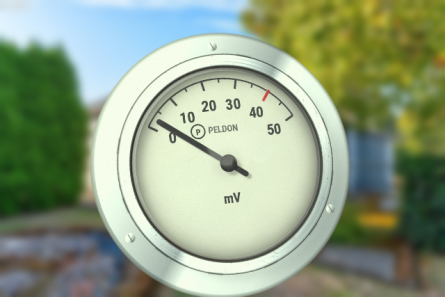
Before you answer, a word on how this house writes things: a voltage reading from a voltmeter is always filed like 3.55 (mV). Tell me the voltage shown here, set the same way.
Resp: 2.5 (mV)
